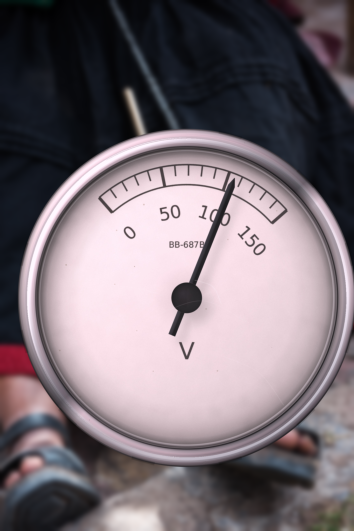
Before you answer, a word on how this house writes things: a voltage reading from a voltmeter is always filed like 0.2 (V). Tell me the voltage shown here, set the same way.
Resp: 105 (V)
